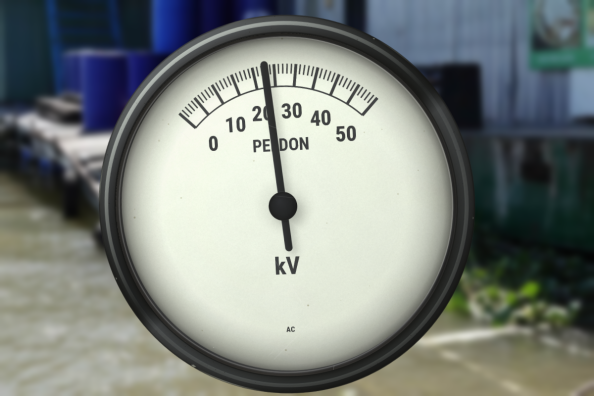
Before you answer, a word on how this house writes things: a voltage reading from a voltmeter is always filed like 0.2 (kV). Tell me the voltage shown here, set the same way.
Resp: 23 (kV)
